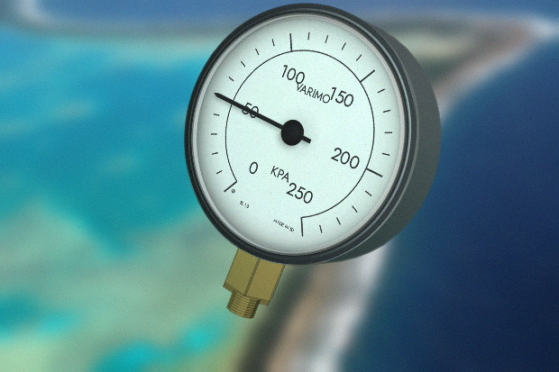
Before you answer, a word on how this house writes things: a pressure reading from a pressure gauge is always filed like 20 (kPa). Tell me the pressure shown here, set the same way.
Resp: 50 (kPa)
